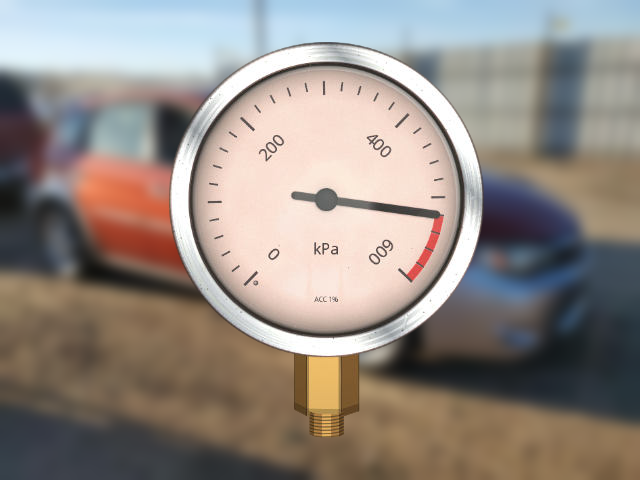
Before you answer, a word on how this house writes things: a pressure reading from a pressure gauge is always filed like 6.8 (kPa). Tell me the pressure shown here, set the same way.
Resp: 520 (kPa)
